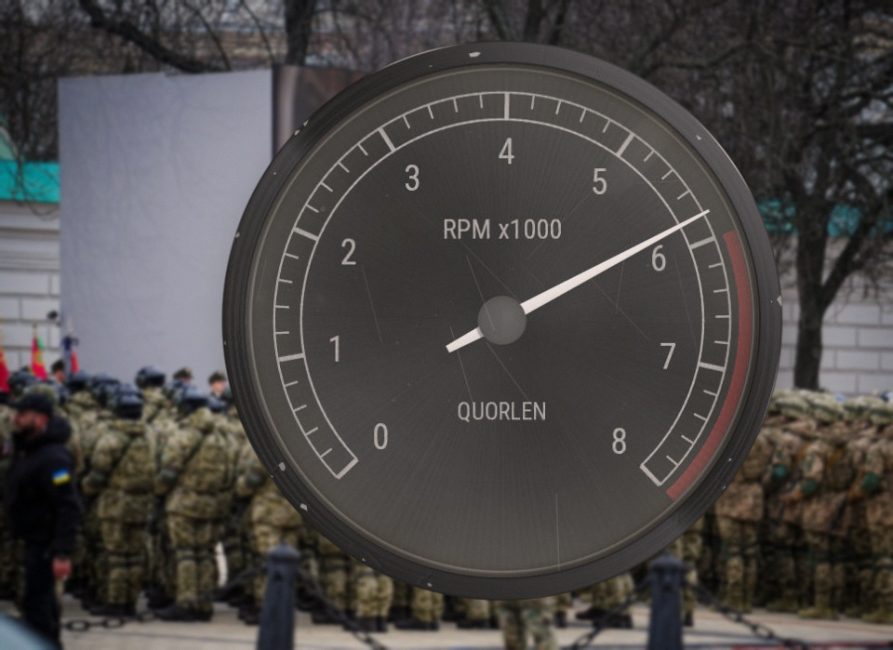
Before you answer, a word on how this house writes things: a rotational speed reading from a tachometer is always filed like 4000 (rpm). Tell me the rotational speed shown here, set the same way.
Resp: 5800 (rpm)
